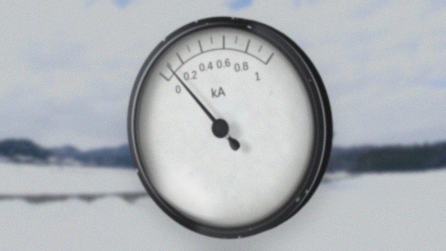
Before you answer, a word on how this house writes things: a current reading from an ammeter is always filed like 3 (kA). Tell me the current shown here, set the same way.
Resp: 0.1 (kA)
